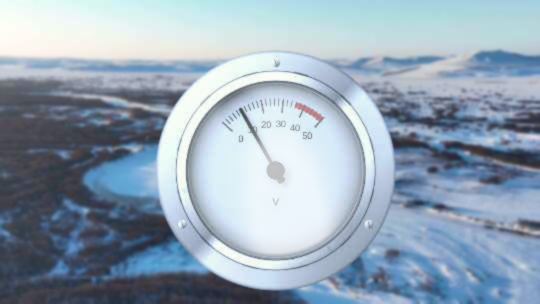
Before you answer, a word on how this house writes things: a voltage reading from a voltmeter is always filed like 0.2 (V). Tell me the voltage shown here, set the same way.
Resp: 10 (V)
